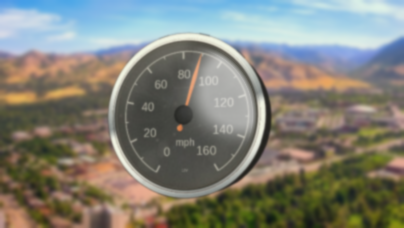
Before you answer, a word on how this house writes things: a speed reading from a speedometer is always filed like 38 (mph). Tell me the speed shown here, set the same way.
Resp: 90 (mph)
